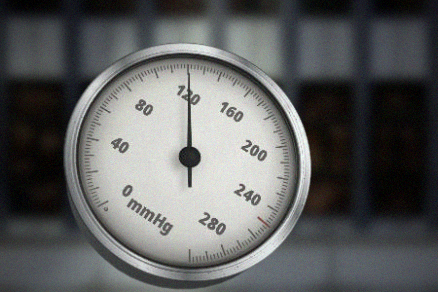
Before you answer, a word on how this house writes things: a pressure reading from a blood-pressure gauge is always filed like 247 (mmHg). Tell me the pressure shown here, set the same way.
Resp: 120 (mmHg)
